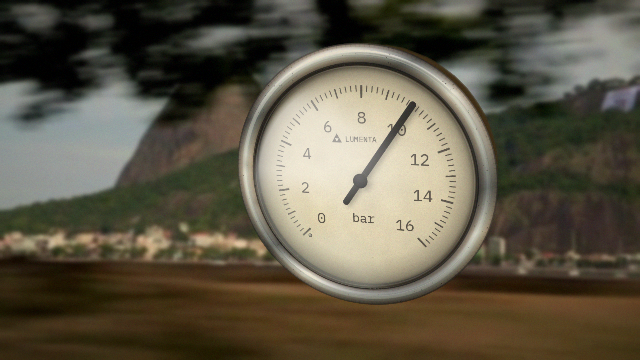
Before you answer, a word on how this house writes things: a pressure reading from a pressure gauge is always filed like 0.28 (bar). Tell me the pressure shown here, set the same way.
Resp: 10 (bar)
